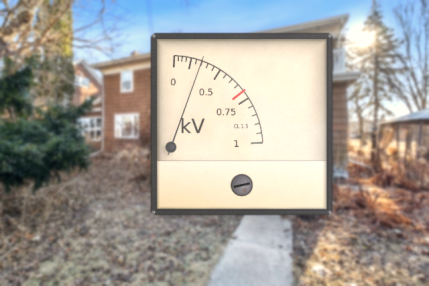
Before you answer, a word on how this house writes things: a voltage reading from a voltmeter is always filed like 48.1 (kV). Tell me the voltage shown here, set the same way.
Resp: 0.35 (kV)
